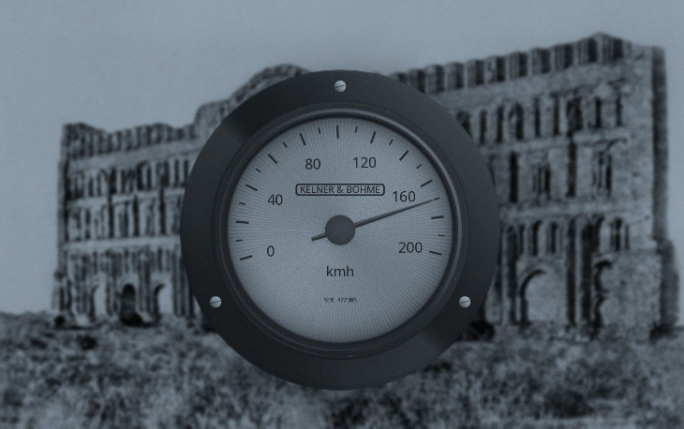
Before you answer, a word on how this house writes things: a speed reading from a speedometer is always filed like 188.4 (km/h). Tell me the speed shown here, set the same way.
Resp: 170 (km/h)
